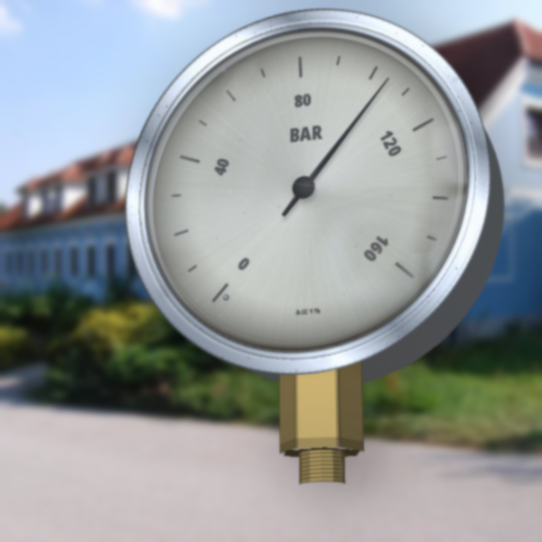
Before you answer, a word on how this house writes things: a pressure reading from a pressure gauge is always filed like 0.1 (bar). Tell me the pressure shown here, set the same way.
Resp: 105 (bar)
